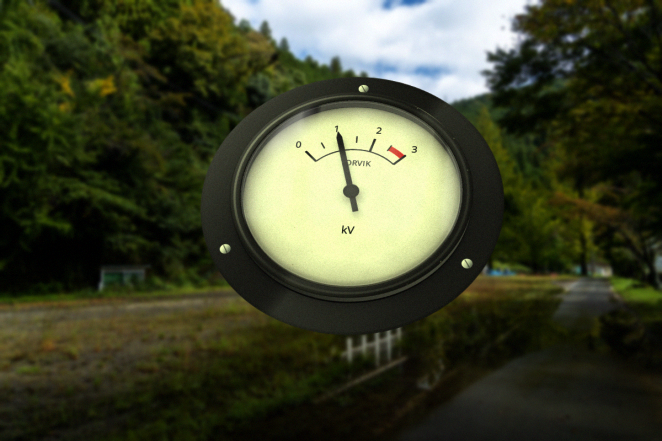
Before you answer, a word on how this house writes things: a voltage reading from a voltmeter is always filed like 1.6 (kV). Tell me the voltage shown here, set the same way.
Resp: 1 (kV)
